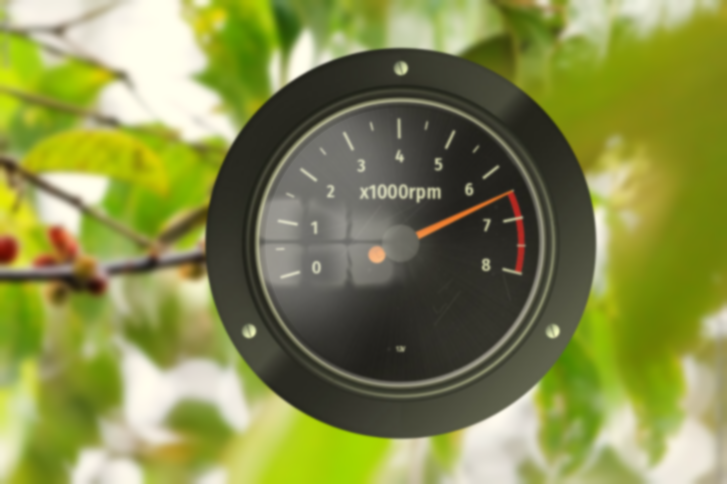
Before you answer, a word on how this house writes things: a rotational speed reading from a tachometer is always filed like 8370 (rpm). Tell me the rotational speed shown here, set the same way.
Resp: 6500 (rpm)
